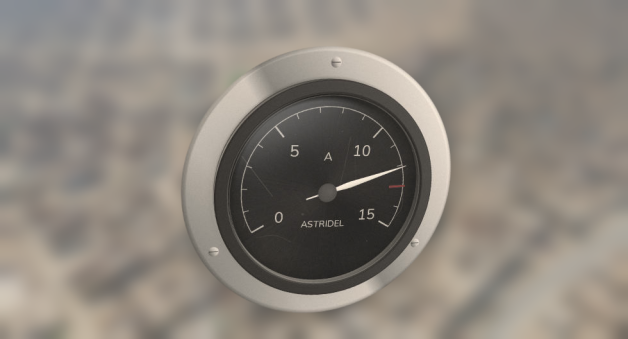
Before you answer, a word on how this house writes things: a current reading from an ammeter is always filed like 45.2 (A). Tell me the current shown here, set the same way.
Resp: 12 (A)
